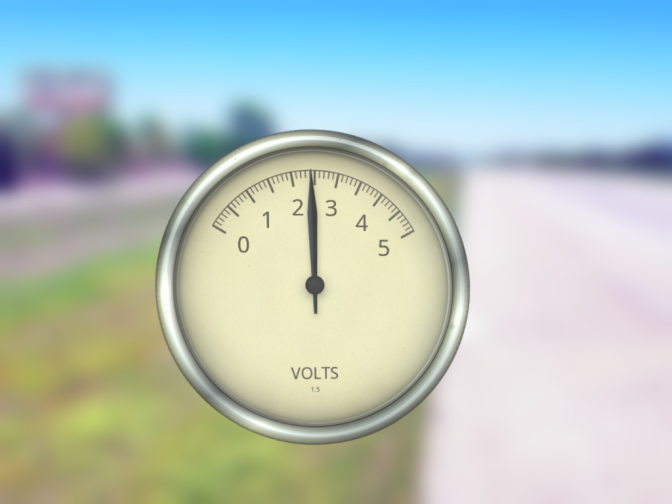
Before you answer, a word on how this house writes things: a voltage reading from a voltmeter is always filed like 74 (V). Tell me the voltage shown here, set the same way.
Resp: 2.4 (V)
